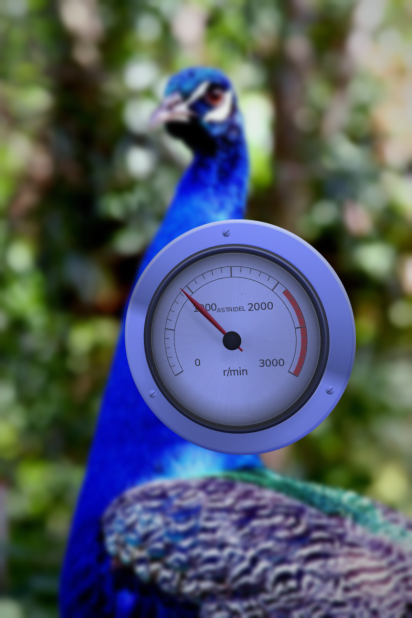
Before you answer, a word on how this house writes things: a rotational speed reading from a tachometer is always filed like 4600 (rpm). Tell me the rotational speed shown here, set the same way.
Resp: 950 (rpm)
